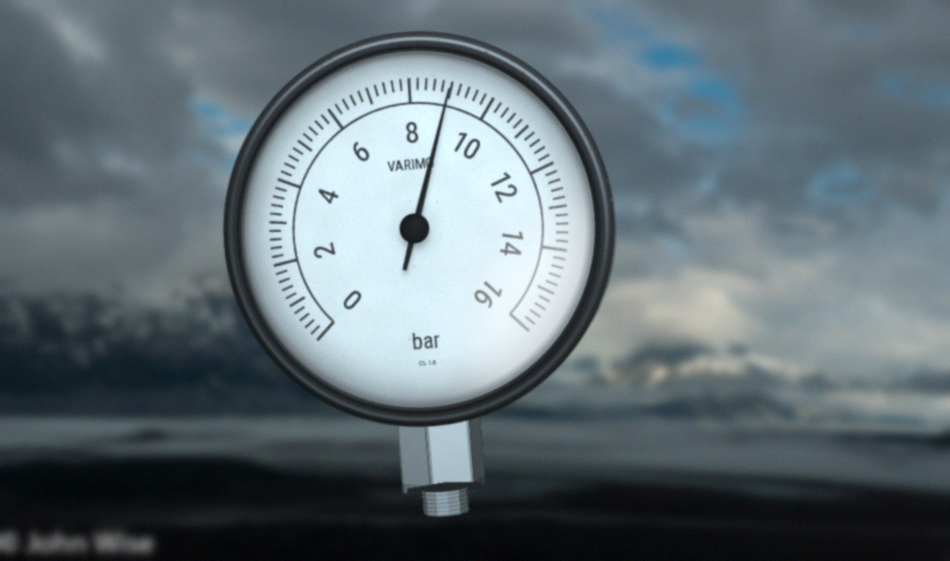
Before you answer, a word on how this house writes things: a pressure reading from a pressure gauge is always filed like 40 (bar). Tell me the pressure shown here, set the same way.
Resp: 9 (bar)
